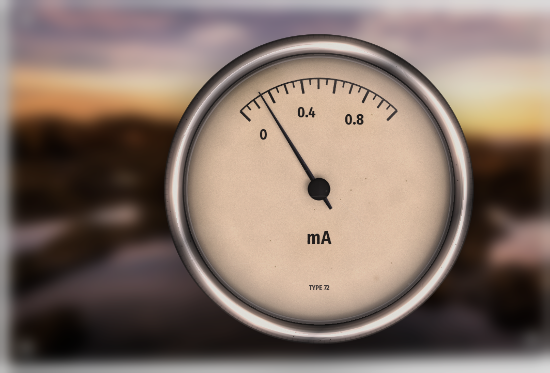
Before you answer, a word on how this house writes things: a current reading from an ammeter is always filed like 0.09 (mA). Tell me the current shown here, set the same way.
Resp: 0.15 (mA)
